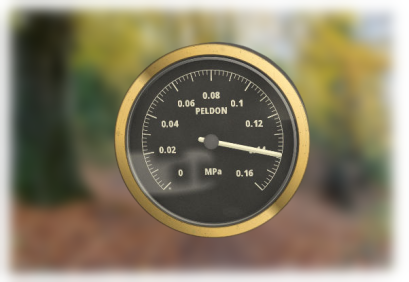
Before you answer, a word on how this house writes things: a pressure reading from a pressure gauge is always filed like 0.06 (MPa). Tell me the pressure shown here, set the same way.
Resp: 0.14 (MPa)
